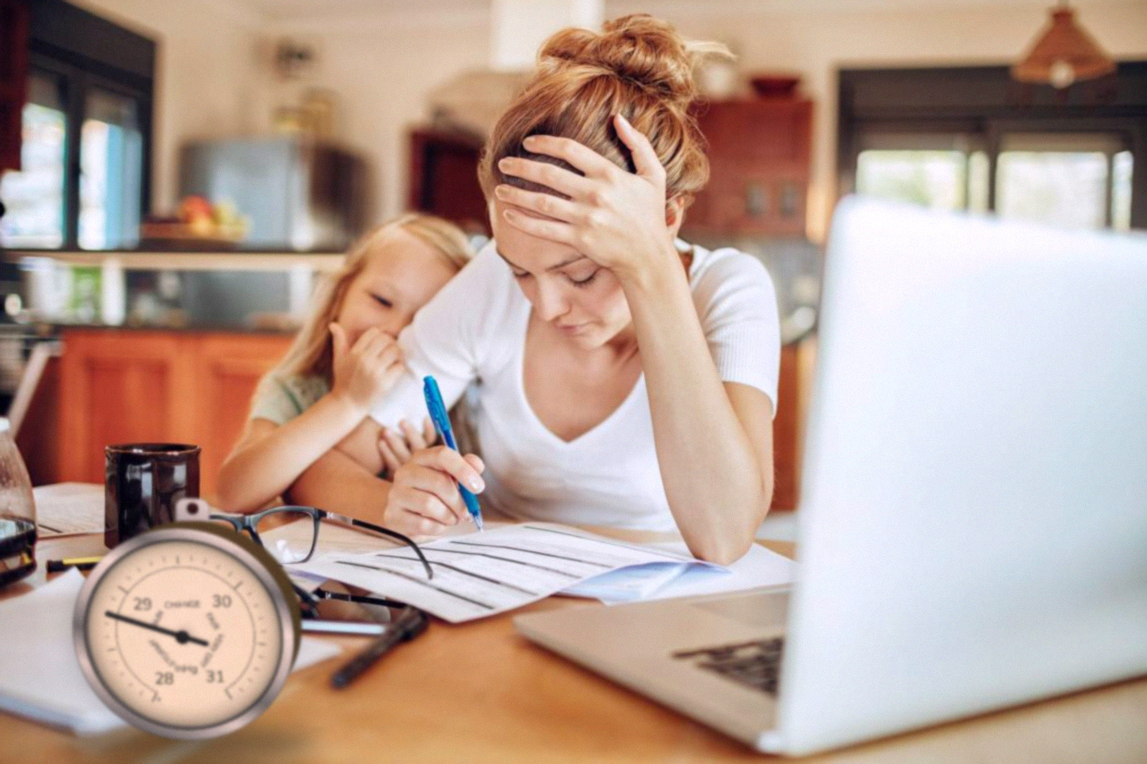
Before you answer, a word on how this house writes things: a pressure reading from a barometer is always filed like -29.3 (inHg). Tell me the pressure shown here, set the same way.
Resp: 28.8 (inHg)
